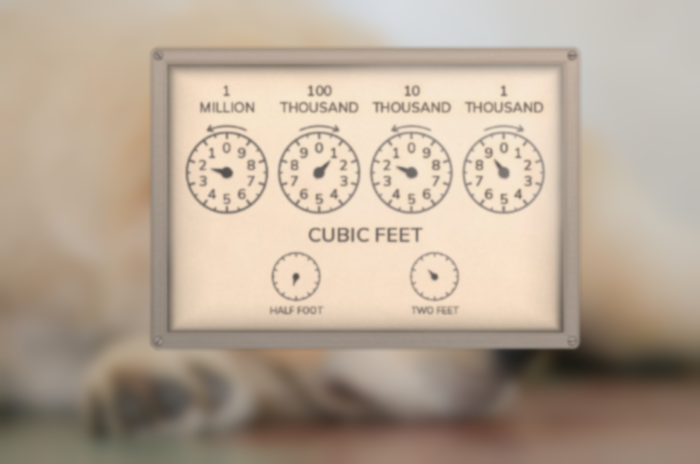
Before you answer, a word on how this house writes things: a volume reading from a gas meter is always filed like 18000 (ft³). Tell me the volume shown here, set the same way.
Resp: 211900 (ft³)
